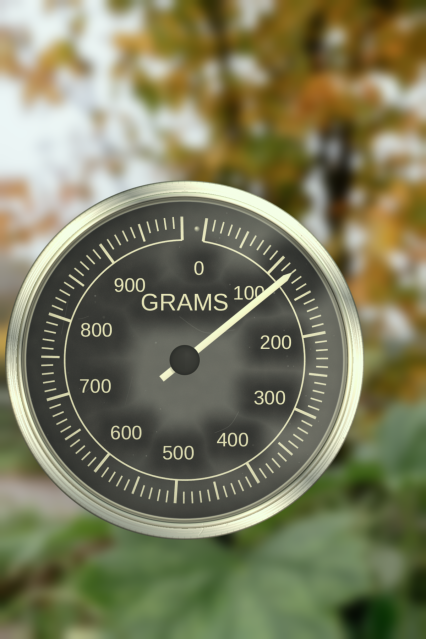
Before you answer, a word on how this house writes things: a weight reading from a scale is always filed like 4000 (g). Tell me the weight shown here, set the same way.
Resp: 120 (g)
